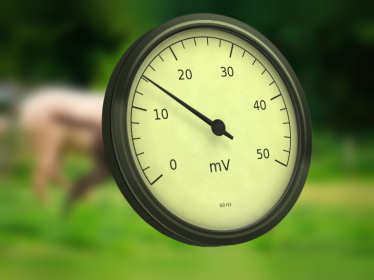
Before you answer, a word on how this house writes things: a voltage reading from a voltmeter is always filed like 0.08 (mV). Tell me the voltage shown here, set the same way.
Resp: 14 (mV)
